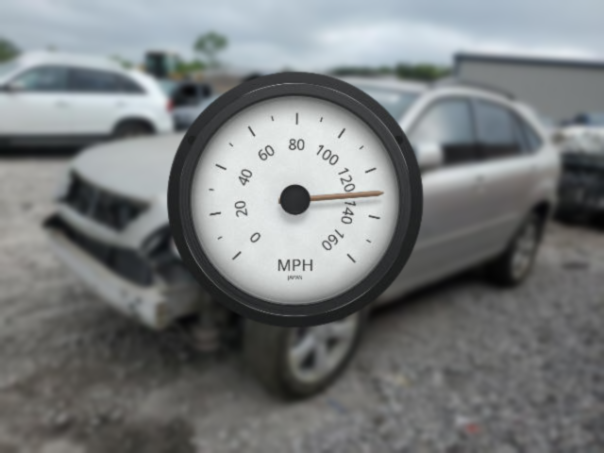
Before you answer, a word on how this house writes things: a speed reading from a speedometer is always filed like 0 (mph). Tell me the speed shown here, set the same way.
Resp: 130 (mph)
